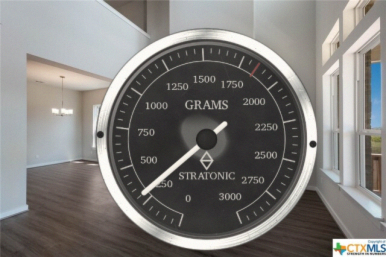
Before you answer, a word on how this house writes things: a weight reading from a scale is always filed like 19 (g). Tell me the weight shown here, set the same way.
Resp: 300 (g)
